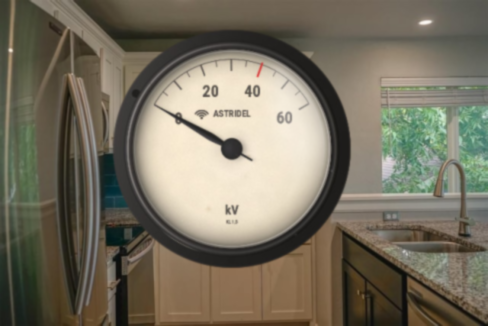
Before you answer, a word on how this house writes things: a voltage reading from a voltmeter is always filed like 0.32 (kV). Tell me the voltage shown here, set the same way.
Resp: 0 (kV)
